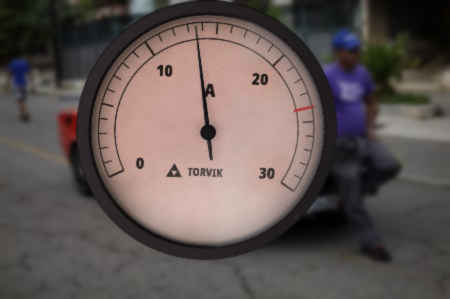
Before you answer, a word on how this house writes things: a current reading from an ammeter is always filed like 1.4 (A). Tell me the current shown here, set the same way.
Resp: 13.5 (A)
